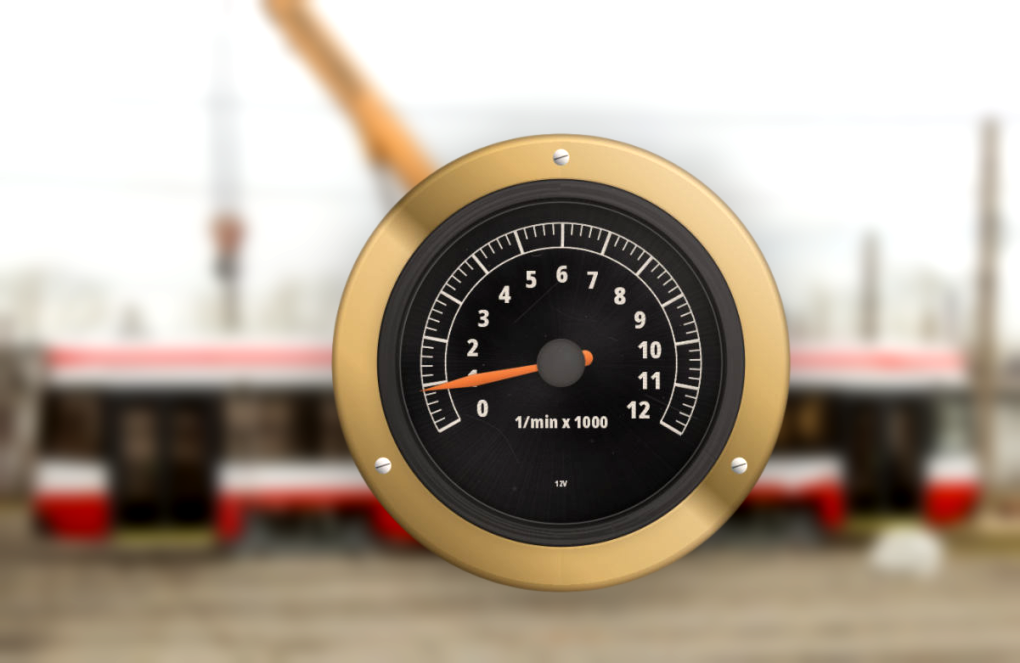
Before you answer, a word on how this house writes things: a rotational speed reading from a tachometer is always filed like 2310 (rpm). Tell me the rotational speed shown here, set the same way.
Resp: 900 (rpm)
